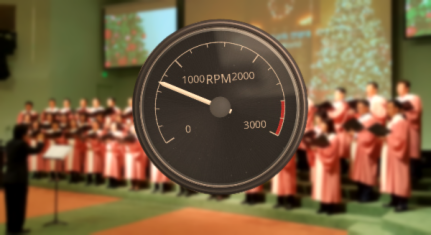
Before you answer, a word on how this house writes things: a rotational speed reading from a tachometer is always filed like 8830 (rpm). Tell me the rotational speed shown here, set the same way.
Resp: 700 (rpm)
